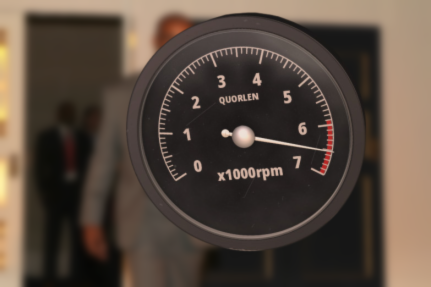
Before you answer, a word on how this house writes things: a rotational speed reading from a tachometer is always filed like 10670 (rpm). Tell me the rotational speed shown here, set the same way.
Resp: 6500 (rpm)
